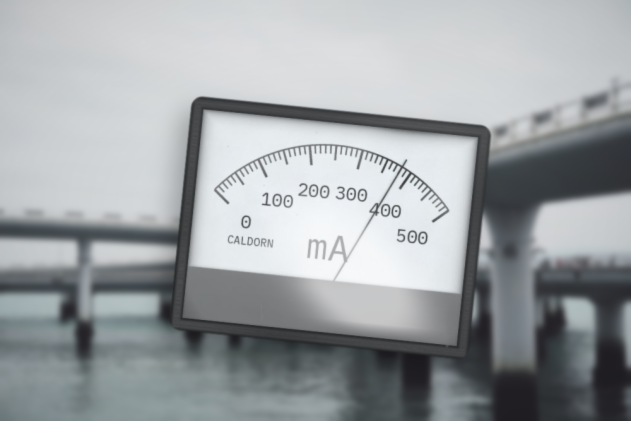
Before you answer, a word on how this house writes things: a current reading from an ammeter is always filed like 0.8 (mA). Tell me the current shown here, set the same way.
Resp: 380 (mA)
